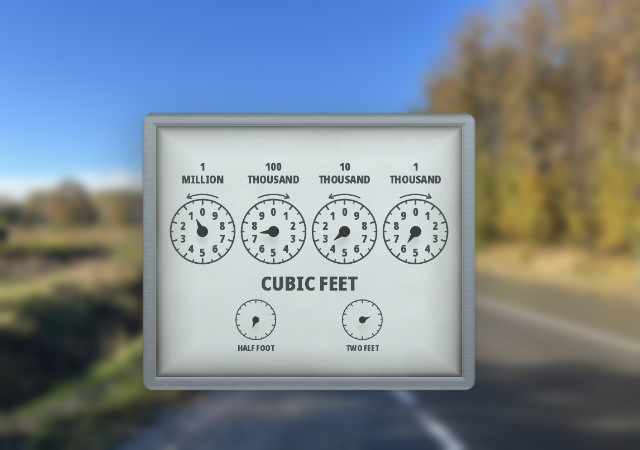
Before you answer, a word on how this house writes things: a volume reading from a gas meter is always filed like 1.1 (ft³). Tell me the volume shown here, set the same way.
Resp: 73600 (ft³)
